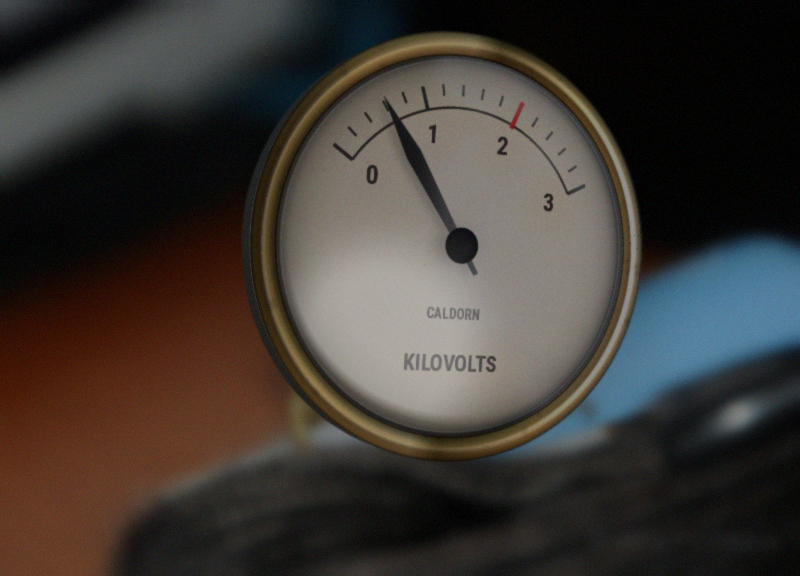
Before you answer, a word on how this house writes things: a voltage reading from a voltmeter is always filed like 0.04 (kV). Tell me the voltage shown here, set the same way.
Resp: 0.6 (kV)
